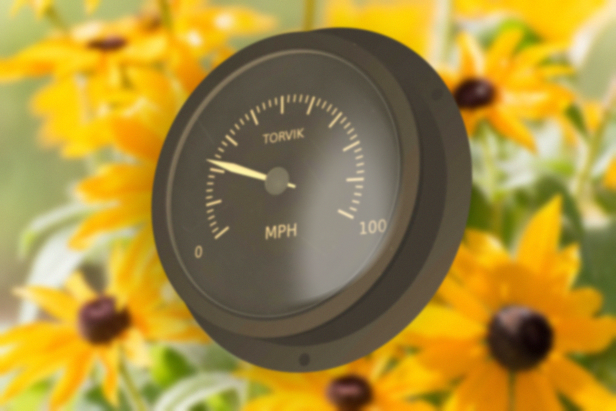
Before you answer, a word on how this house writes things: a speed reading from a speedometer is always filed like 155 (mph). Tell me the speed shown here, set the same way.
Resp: 22 (mph)
